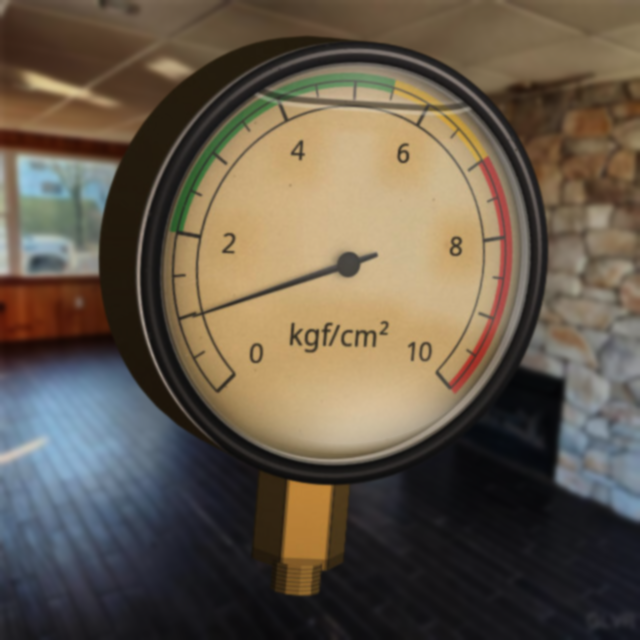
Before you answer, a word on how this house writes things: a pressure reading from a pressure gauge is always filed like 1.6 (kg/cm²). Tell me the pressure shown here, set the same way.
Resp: 1 (kg/cm²)
